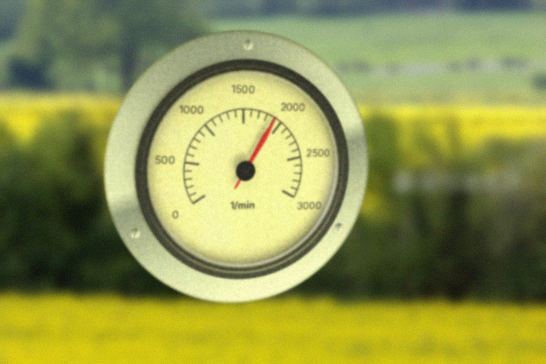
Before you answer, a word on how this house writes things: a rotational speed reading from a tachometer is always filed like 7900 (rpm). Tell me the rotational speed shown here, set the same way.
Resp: 1900 (rpm)
